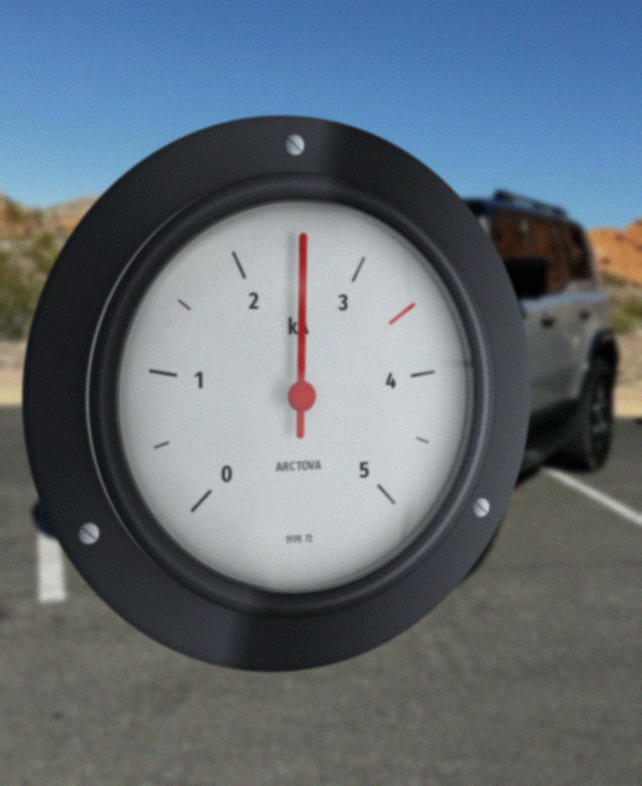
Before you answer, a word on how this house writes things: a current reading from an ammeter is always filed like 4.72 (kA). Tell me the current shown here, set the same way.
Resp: 2.5 (kA)
